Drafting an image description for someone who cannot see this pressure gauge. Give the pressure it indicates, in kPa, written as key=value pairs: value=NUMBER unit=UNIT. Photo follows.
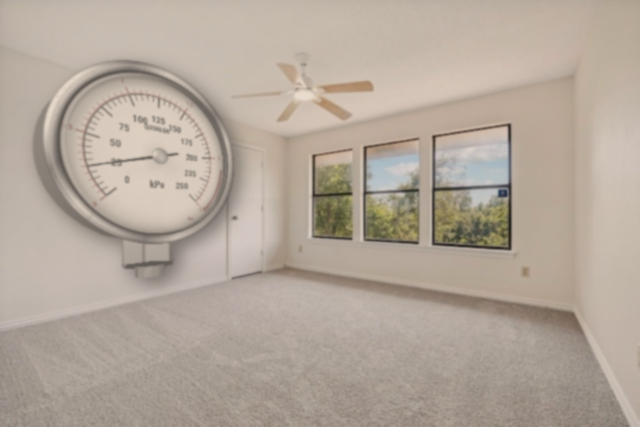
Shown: value=25 unit=kPa
